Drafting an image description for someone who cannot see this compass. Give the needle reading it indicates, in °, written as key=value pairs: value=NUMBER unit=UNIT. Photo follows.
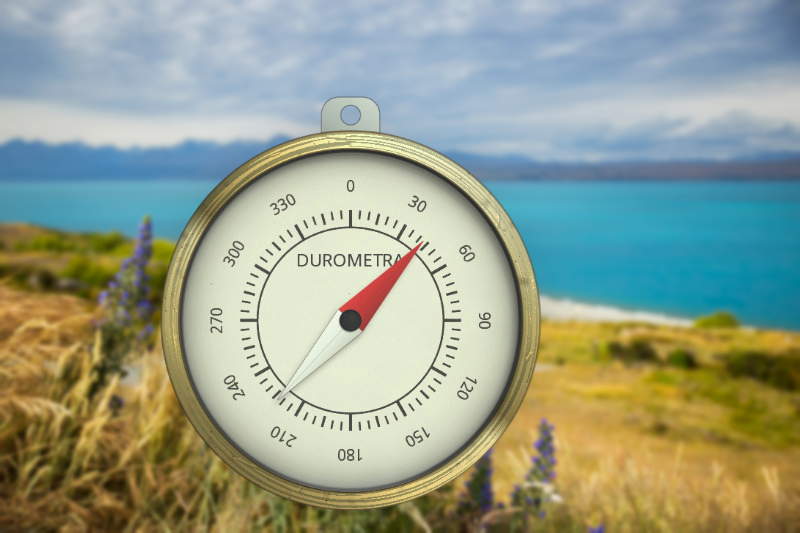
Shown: value=42.5 unit=°
